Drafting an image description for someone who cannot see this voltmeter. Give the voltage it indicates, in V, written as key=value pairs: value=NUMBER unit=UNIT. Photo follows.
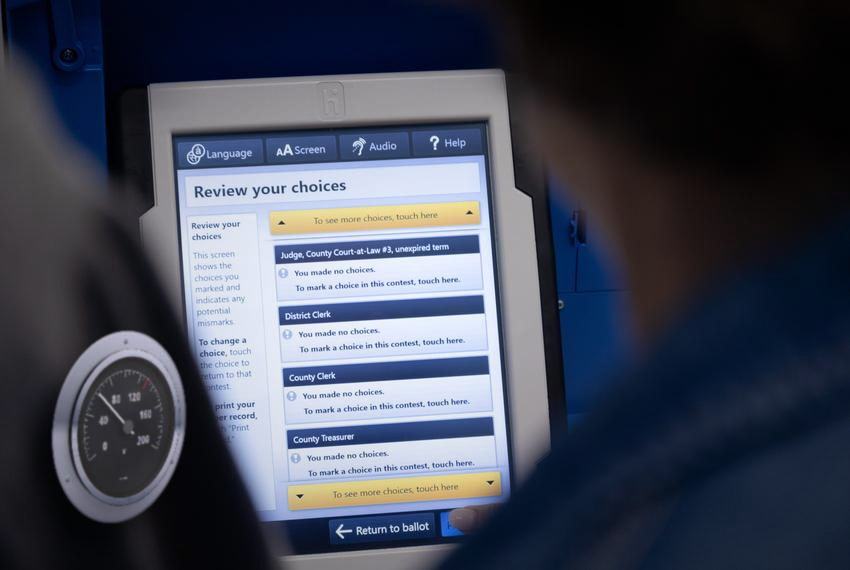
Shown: value=60 unit=V
